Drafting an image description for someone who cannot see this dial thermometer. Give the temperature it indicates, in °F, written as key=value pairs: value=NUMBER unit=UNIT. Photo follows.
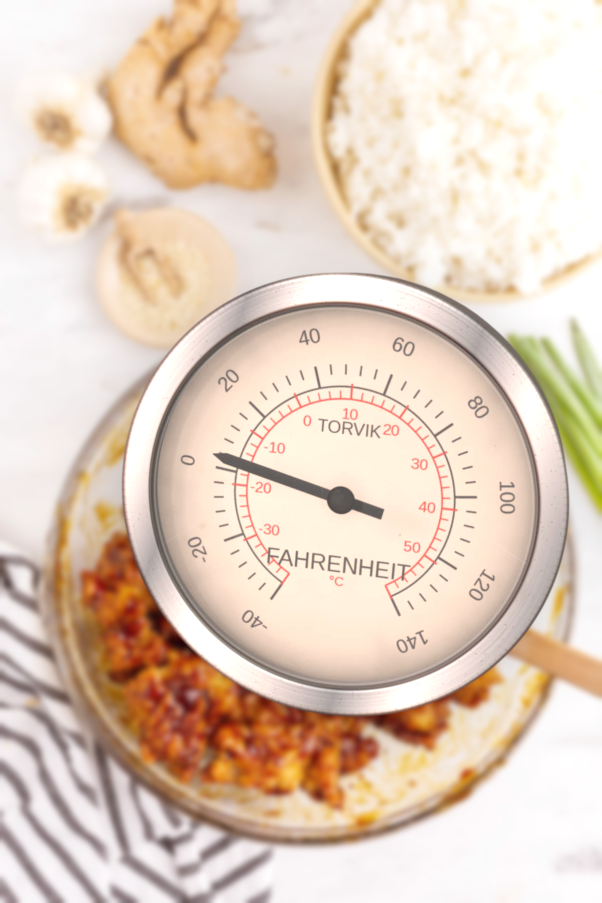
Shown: value=4 unit=°F
